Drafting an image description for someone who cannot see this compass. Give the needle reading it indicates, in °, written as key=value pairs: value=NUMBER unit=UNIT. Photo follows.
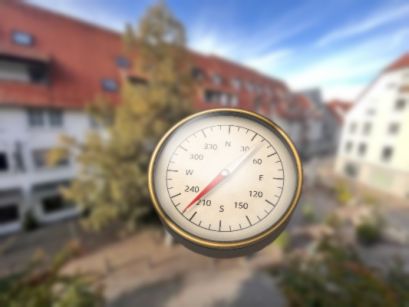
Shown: value=220 unit=°
